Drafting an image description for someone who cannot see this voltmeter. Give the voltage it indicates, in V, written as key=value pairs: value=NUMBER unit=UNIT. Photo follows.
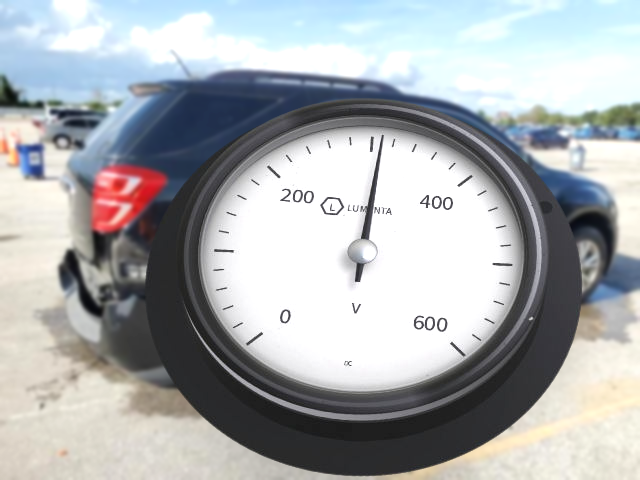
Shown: value=310 unit=V
